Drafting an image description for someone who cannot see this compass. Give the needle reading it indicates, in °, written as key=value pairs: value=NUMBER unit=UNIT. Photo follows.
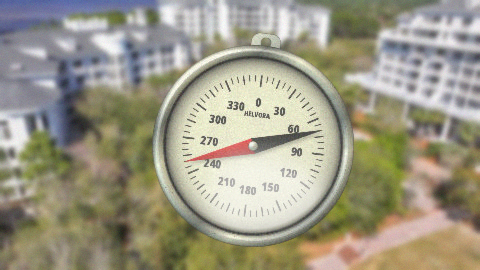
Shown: value=250 unit=°
